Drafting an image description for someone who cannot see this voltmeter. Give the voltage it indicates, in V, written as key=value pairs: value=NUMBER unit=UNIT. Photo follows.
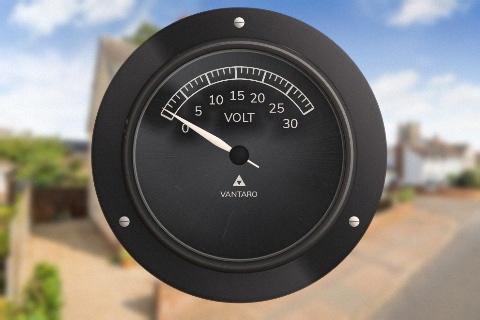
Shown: value=1 unit=V
